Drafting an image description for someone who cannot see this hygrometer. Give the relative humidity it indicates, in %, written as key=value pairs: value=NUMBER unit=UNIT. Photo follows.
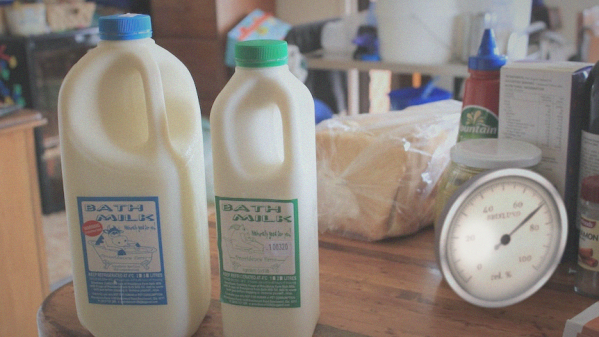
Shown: value=70 unit=%
